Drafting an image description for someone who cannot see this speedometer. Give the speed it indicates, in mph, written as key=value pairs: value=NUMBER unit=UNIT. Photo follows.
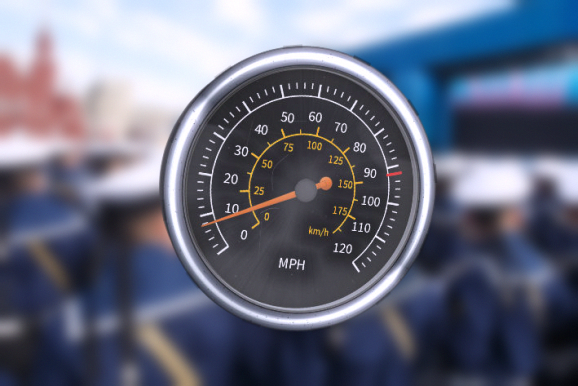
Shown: value=8 unit=mph
